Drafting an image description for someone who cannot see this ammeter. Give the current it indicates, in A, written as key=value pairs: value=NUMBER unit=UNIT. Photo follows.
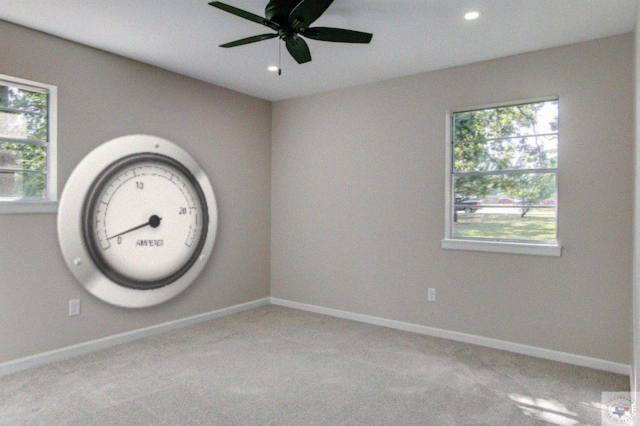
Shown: value=1 unit=A
